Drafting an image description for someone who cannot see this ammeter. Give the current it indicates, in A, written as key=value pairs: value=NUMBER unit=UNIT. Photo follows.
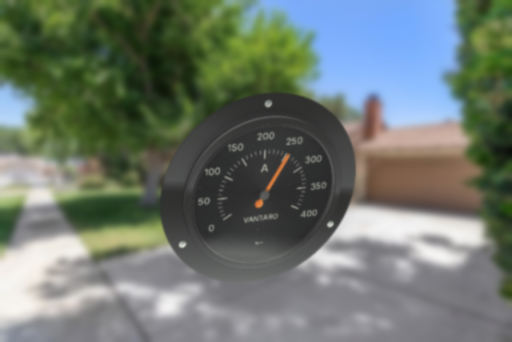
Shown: value=250 unit=A
